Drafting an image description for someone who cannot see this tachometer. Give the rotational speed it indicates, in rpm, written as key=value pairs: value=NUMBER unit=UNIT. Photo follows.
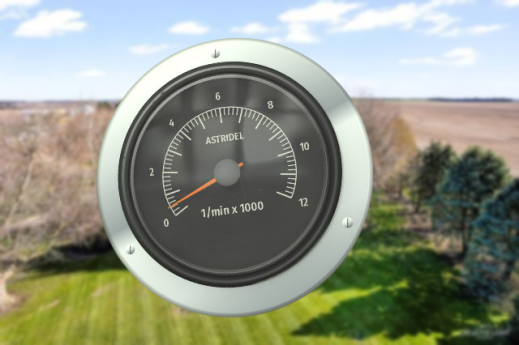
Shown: value=400 unit=rpm
